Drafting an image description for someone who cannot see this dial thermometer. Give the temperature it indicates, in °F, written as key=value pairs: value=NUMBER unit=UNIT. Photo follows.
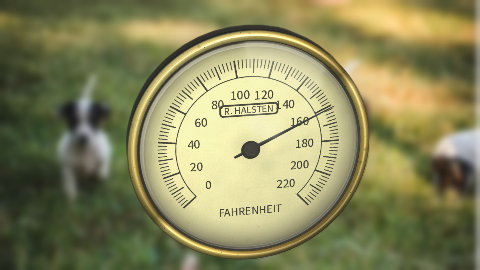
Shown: value=160 unit=°F
